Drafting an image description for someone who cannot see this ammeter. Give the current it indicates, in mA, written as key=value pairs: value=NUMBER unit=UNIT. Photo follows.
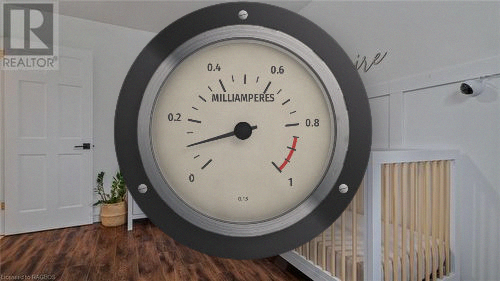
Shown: value=0.1 unit=mA
